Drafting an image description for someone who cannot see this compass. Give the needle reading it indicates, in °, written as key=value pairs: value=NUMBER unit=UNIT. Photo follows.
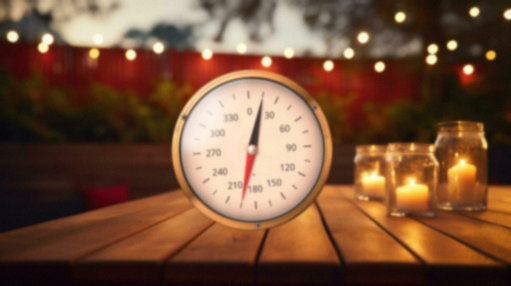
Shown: value=195 unit=°
